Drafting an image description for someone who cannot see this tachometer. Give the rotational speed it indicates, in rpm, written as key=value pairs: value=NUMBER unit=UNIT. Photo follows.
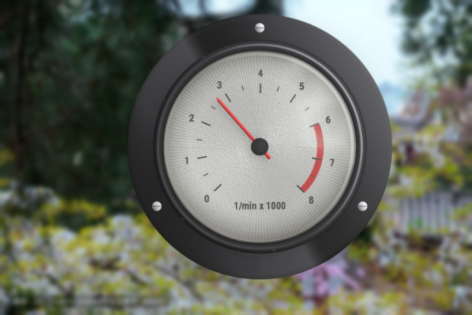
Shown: value=2750 unit=rpm
